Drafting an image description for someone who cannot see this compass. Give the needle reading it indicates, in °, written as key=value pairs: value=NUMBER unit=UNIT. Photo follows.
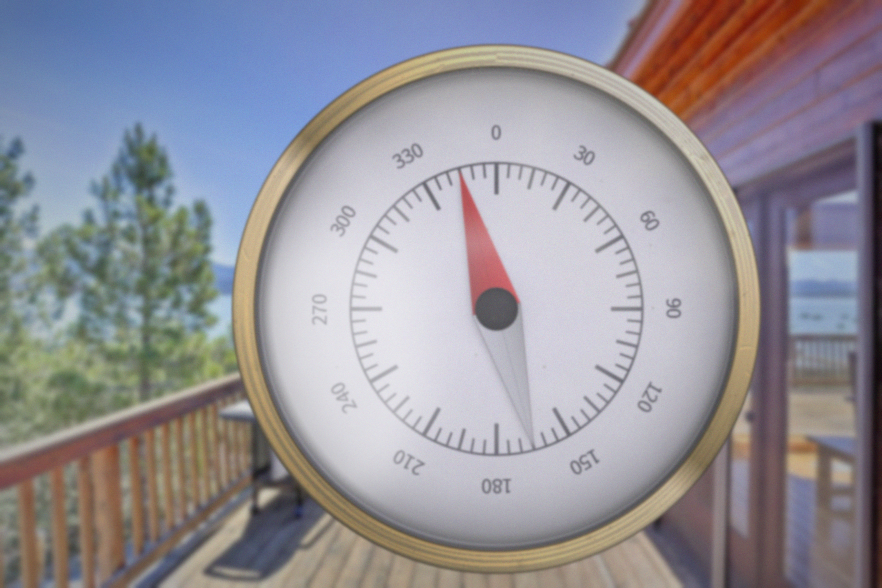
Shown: value=345 unit=°
